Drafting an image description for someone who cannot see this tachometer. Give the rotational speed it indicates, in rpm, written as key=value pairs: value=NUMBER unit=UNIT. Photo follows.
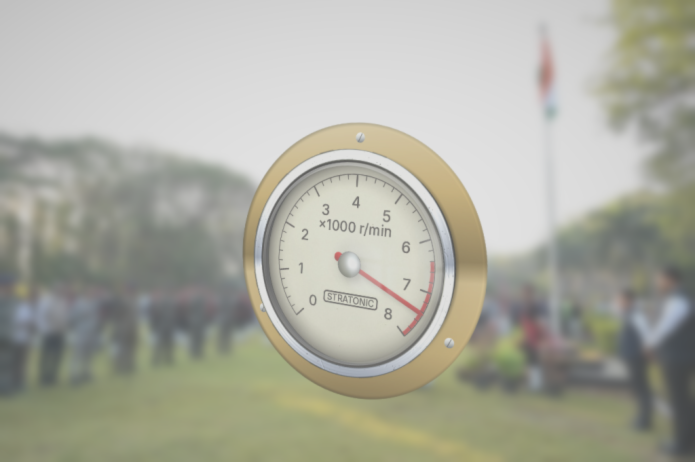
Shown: value=7400 unit=rpm
